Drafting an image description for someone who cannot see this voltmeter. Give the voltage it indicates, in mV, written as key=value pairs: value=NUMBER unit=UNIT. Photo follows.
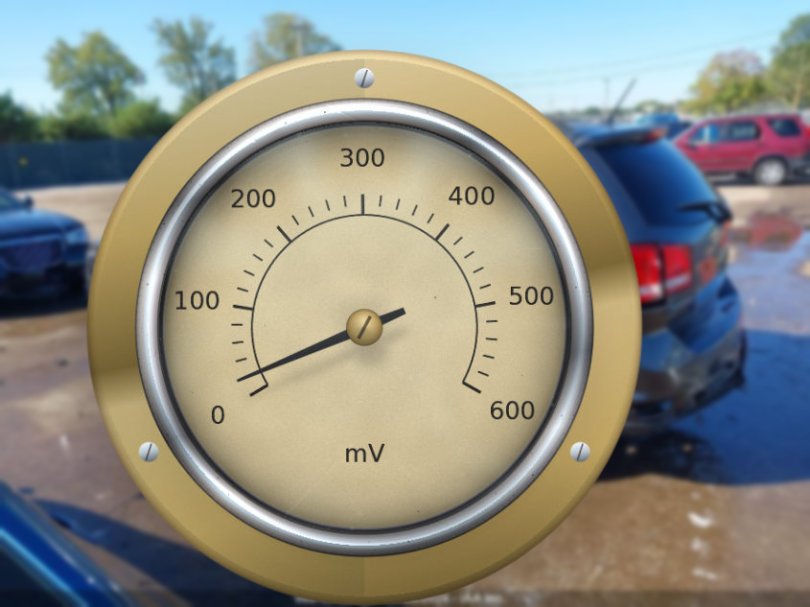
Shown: value=20 unit=mV
